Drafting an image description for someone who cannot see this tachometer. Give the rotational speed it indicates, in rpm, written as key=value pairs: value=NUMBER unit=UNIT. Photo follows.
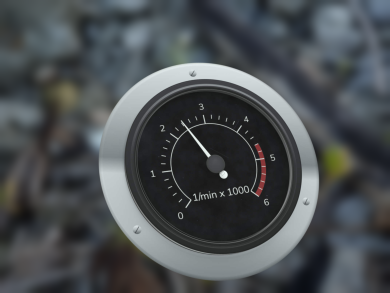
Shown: value=2400 unit=rpm
